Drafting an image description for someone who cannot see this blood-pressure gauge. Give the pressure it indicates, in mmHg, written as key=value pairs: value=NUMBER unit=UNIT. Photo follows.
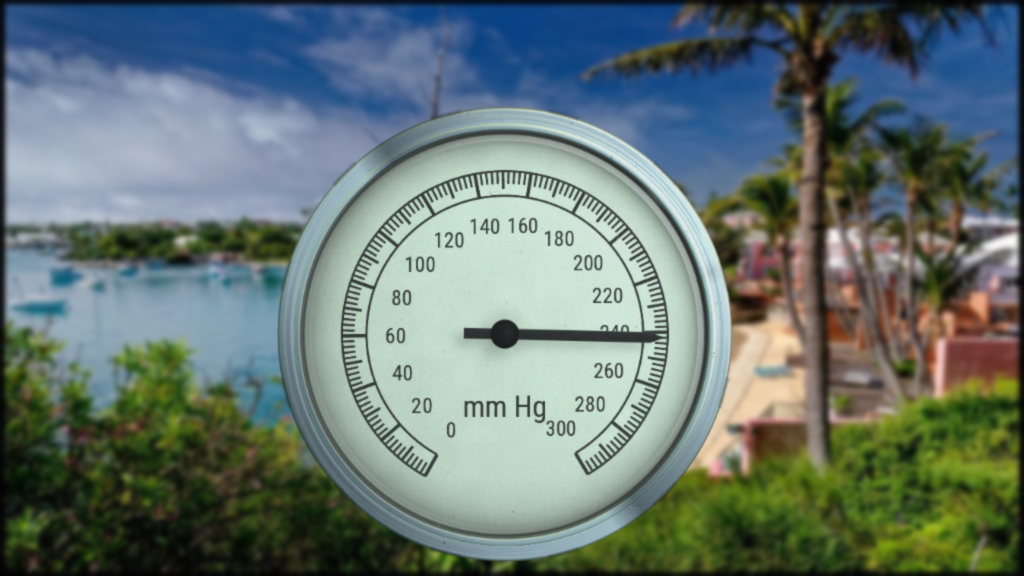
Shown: value=242 unit=mmHg
